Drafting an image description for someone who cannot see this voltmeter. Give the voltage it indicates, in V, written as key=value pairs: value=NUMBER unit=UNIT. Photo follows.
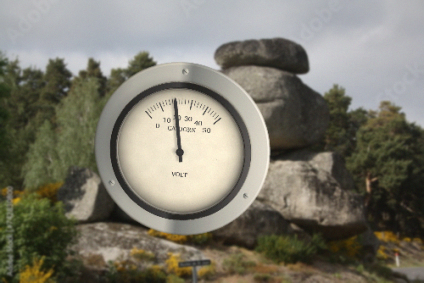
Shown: value=20 unit=V
